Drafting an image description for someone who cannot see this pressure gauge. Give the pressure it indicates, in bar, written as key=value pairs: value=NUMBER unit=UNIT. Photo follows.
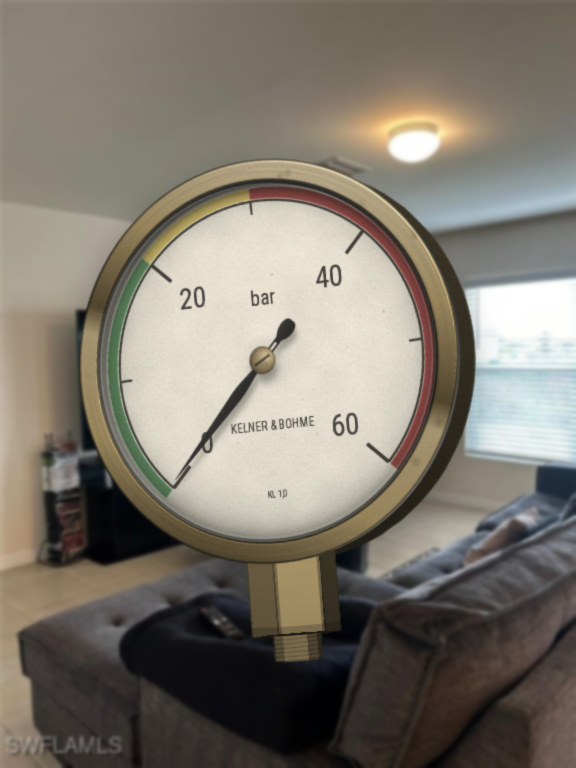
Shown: value=0 unit=bar
